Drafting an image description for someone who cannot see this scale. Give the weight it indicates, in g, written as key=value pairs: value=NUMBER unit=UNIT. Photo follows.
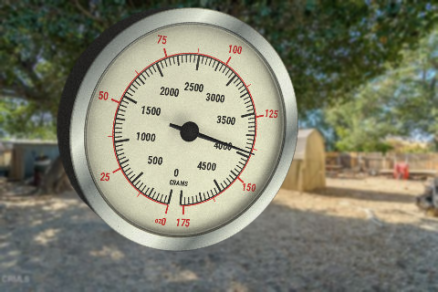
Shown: value=3950 unit=g
